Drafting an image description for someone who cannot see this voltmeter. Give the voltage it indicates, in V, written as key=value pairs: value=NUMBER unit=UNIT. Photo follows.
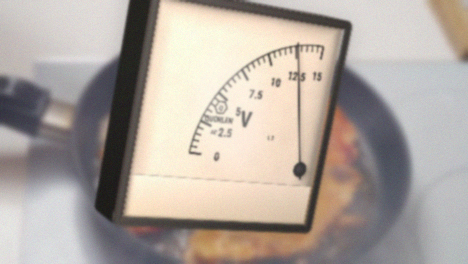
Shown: value=12.5 unit=V
